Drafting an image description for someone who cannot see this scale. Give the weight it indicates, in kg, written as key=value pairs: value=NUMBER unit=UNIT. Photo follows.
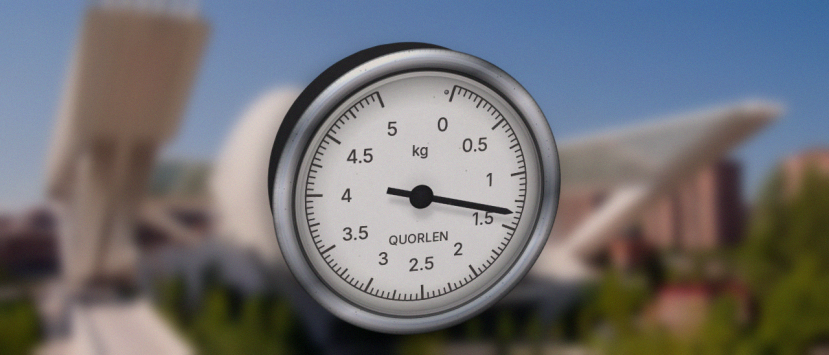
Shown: value=1.35 unit=kg
